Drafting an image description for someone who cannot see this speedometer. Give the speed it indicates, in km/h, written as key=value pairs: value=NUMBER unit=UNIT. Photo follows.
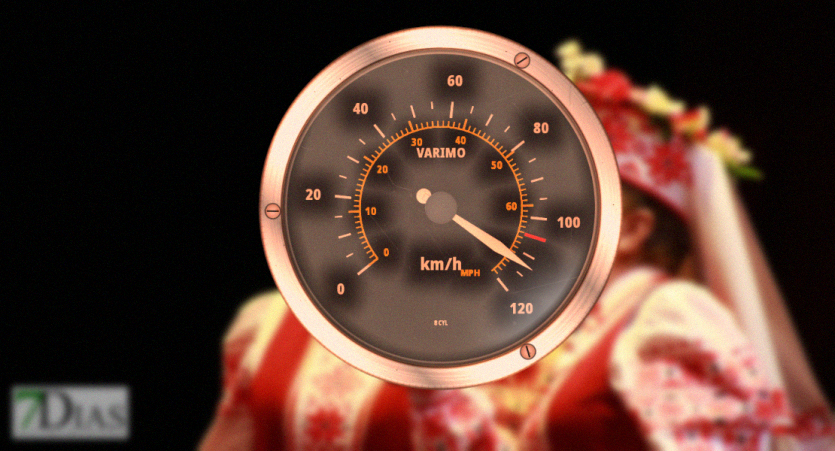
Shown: value=112.5 unit=km/h
